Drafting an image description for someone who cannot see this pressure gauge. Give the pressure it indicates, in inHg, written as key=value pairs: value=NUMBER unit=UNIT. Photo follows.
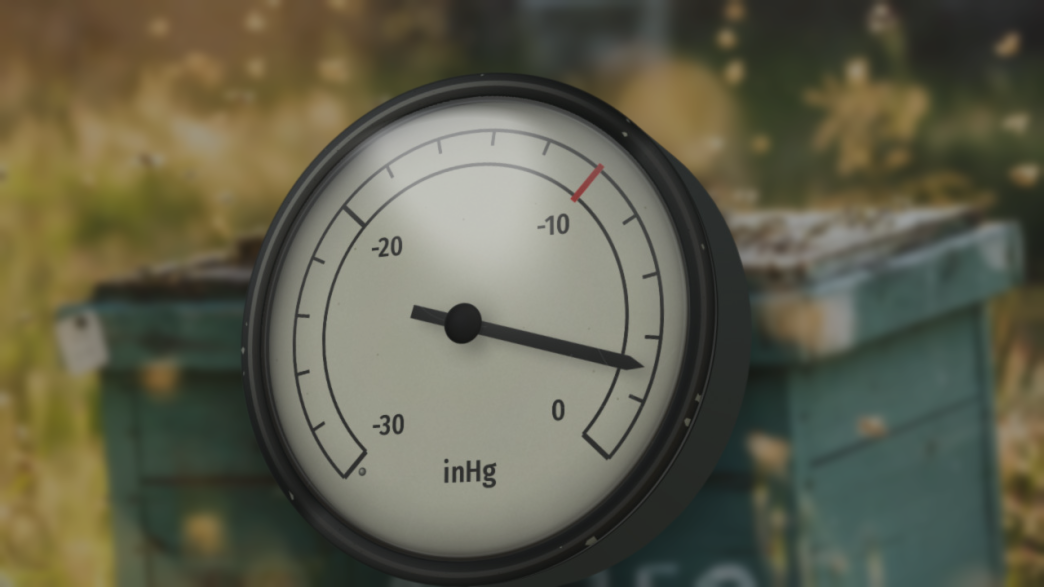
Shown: value=-3 unit=inHg
